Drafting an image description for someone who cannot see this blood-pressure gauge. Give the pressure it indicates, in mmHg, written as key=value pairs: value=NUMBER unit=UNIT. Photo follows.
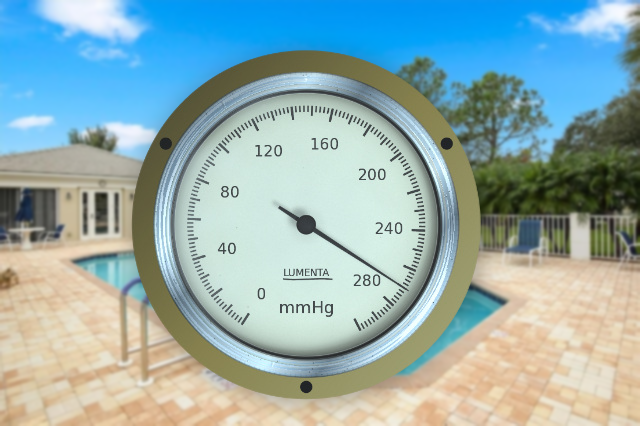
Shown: value=270 unit=mmHg
